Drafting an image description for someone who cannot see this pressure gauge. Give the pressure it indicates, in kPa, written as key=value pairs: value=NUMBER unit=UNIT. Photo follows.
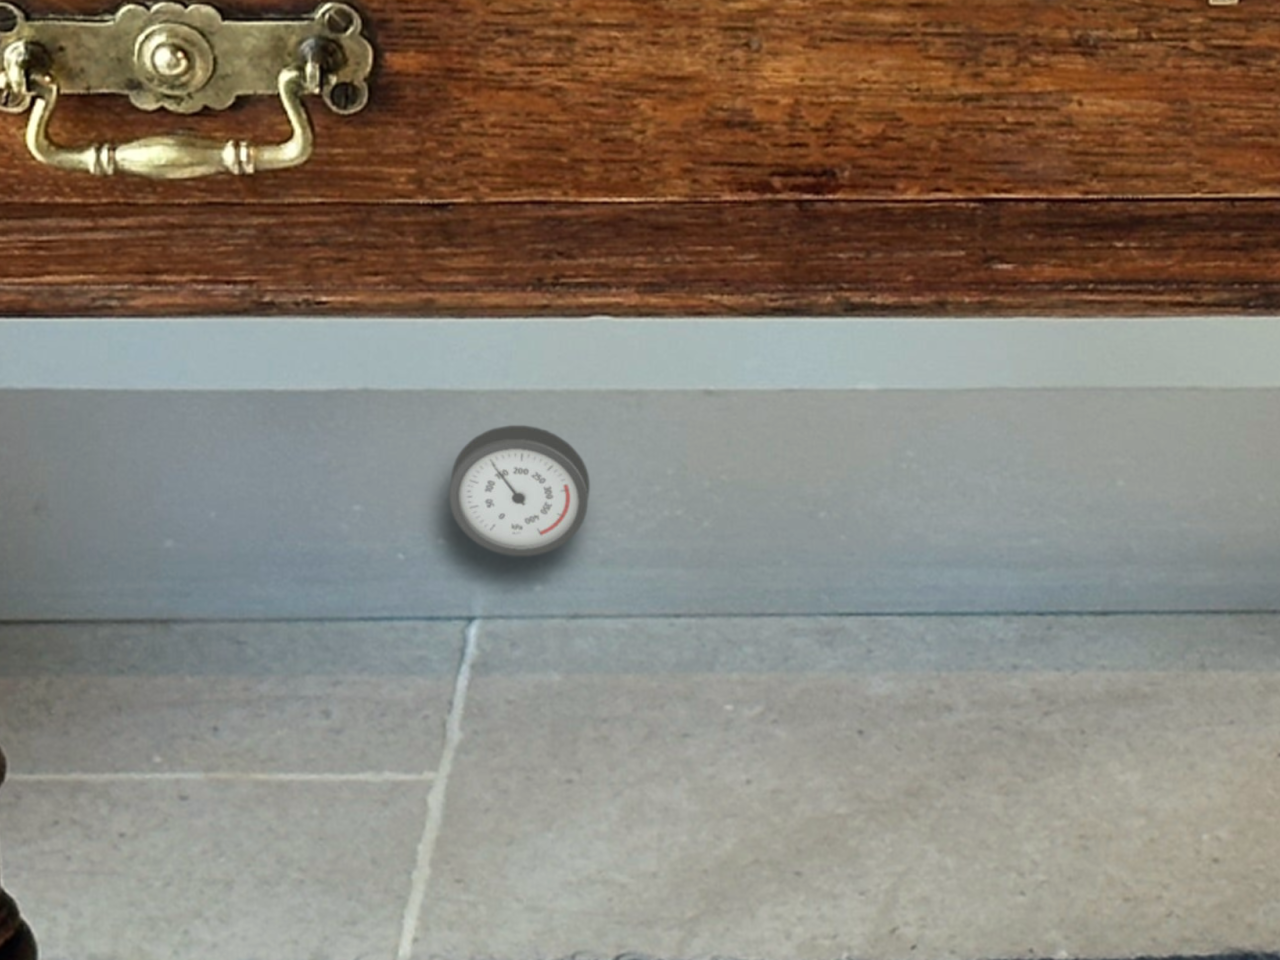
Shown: value=150 unit=kPa
